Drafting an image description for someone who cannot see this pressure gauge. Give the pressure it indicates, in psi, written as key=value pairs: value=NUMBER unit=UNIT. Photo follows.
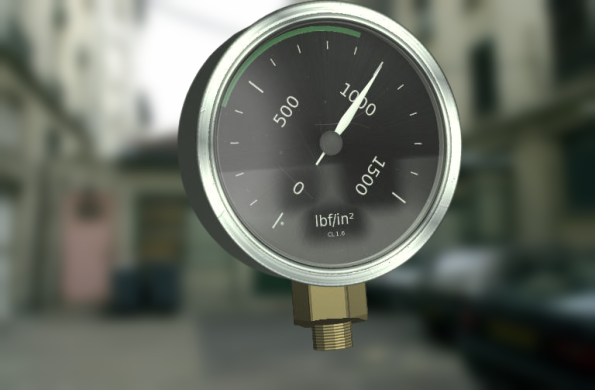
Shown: value=1000 unit=psi
